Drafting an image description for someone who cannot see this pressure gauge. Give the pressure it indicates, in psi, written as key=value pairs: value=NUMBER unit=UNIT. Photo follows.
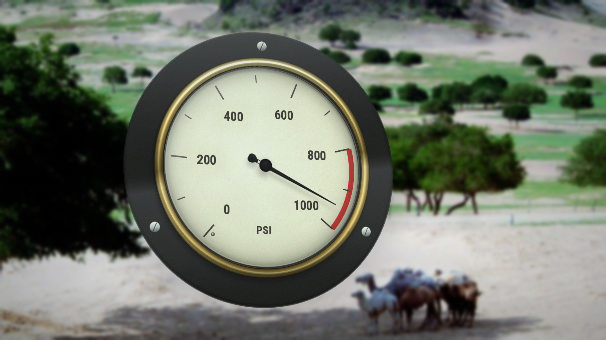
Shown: value=950 unit=psi
